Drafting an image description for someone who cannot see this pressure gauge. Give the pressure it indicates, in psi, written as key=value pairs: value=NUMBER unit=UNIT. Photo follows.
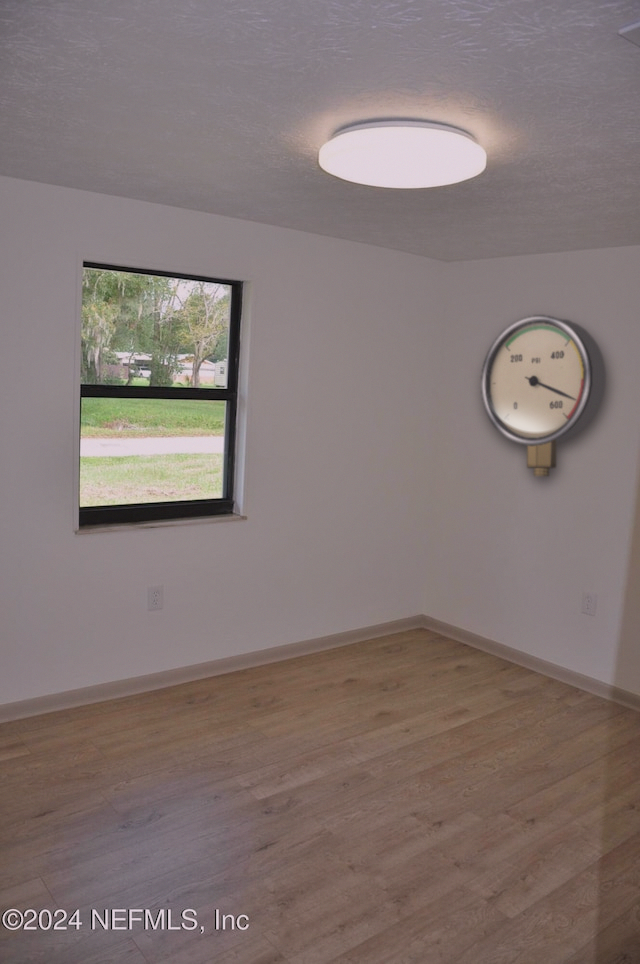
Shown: value=550 unit=psi
